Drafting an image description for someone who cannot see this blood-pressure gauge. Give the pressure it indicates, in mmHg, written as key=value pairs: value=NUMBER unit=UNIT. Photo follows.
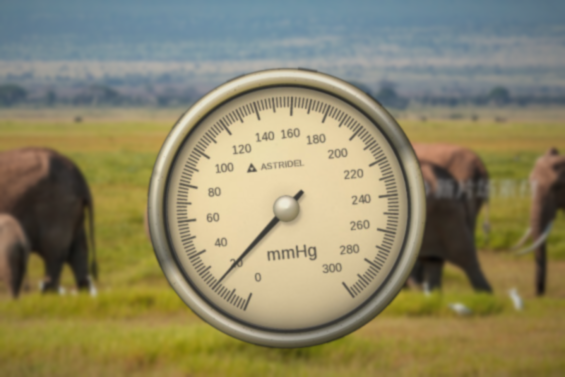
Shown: value=20 unit=mmHg
